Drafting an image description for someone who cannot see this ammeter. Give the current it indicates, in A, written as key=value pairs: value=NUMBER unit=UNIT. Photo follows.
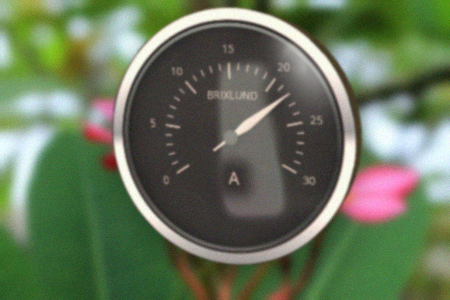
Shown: value=22 unit=A
